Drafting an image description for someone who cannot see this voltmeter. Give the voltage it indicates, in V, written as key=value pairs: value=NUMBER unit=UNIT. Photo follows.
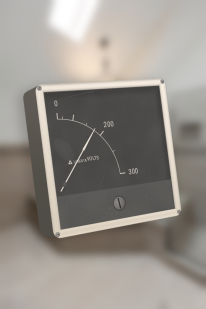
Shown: value=175 unit=V
